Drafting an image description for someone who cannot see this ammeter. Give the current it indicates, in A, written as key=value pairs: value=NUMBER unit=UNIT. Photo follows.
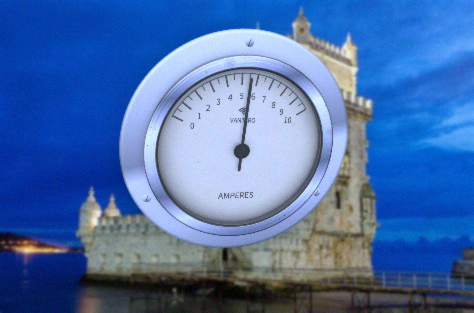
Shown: value=5.5 unit=A
